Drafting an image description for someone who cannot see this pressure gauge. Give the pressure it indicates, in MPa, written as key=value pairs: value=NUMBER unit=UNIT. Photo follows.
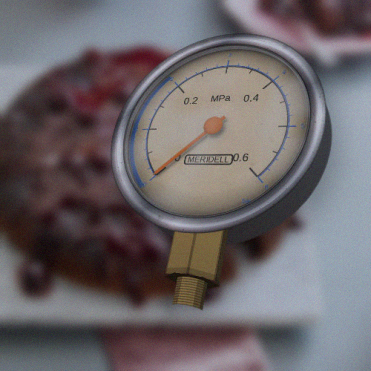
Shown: value=0 unit=MPa
